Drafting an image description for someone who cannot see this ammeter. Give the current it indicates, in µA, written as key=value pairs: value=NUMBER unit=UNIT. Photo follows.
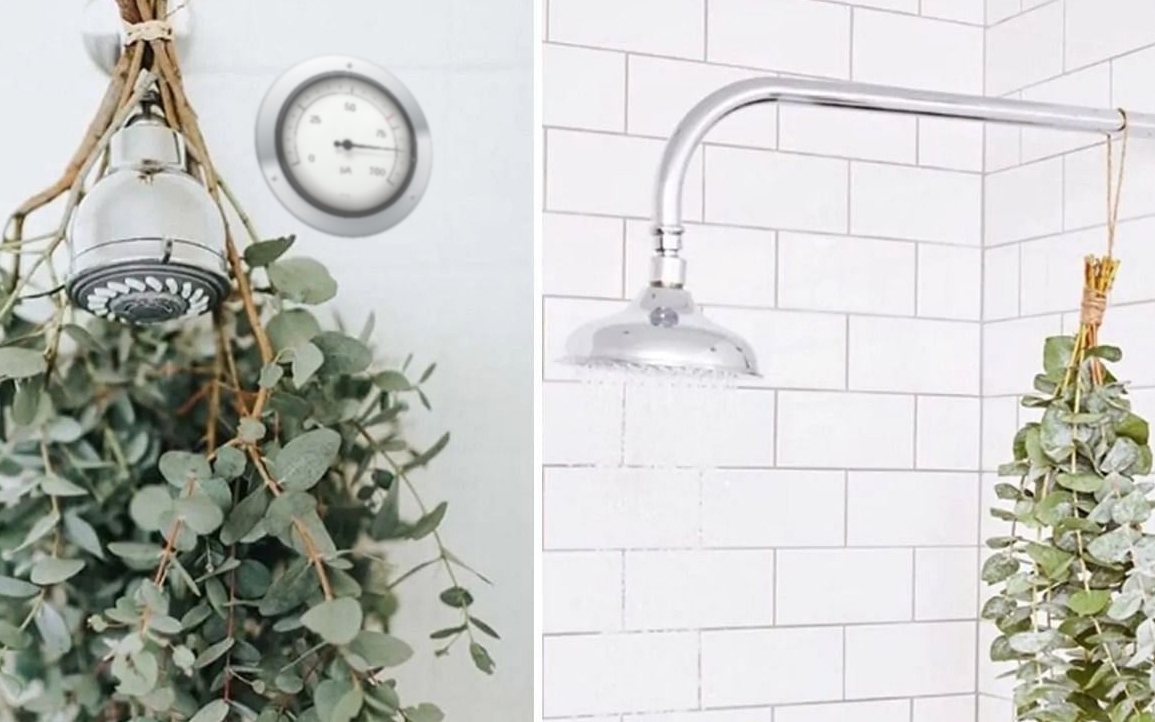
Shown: value=85 unit=µA
